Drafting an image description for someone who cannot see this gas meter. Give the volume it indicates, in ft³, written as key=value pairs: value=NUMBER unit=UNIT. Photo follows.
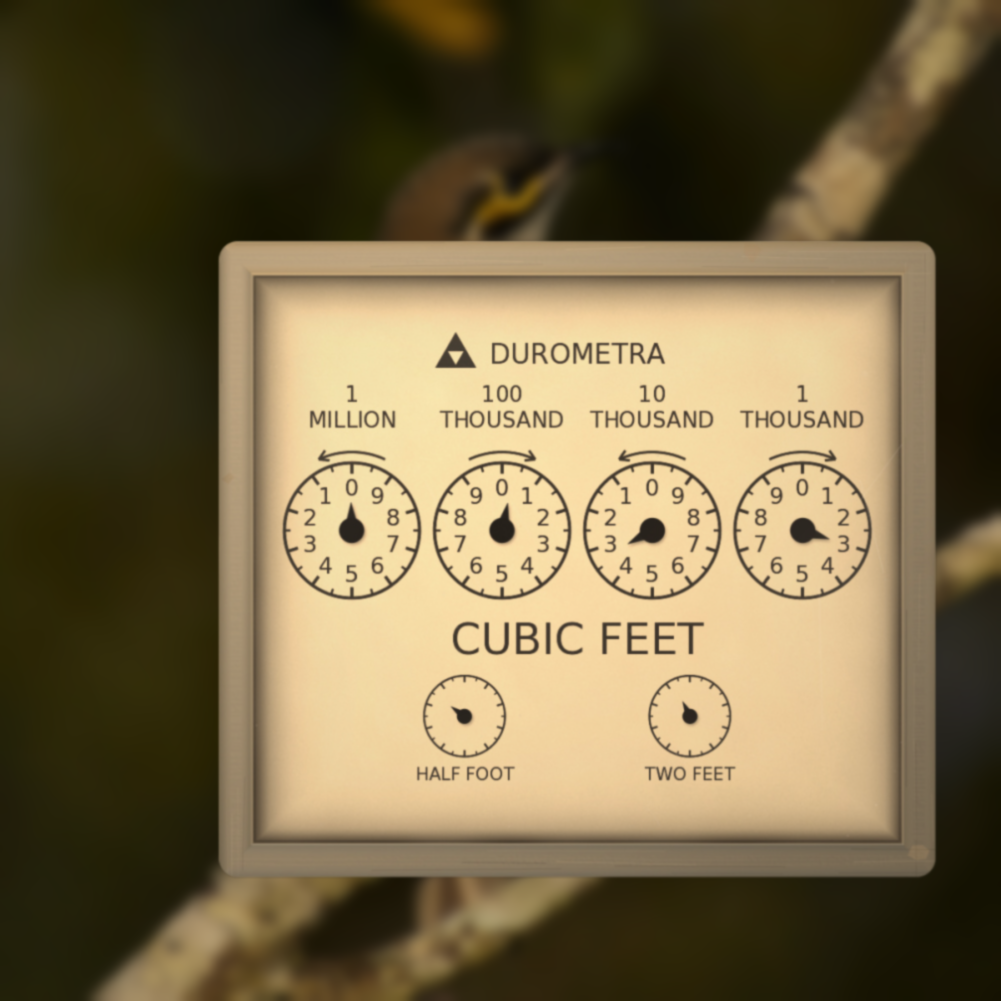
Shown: value=3300 unit=ft³
